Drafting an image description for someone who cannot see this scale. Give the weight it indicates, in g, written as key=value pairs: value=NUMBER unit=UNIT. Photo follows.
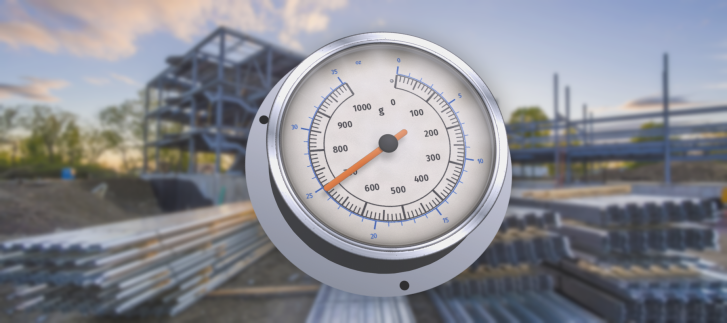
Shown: value=700 unit=g
